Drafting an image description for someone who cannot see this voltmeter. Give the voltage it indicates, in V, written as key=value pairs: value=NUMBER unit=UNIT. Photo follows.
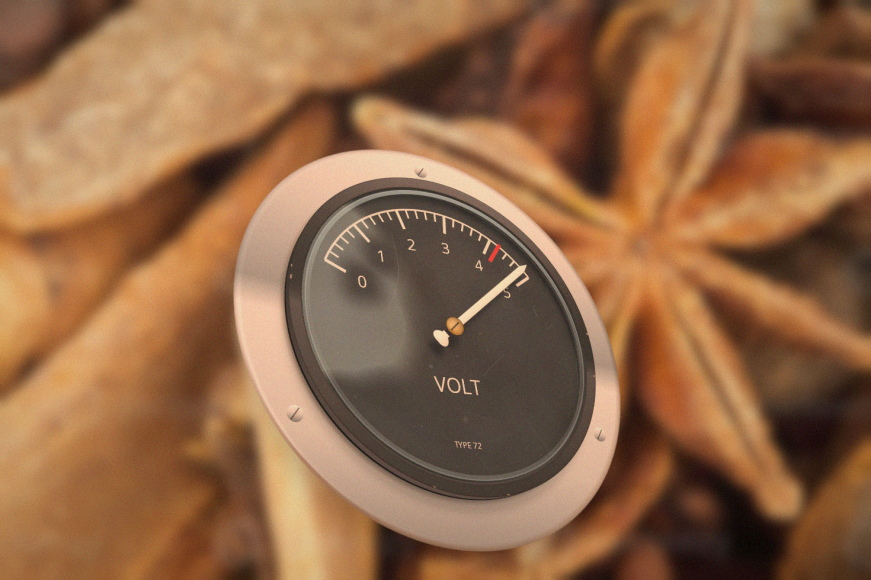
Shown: value=4.8 unit=V
